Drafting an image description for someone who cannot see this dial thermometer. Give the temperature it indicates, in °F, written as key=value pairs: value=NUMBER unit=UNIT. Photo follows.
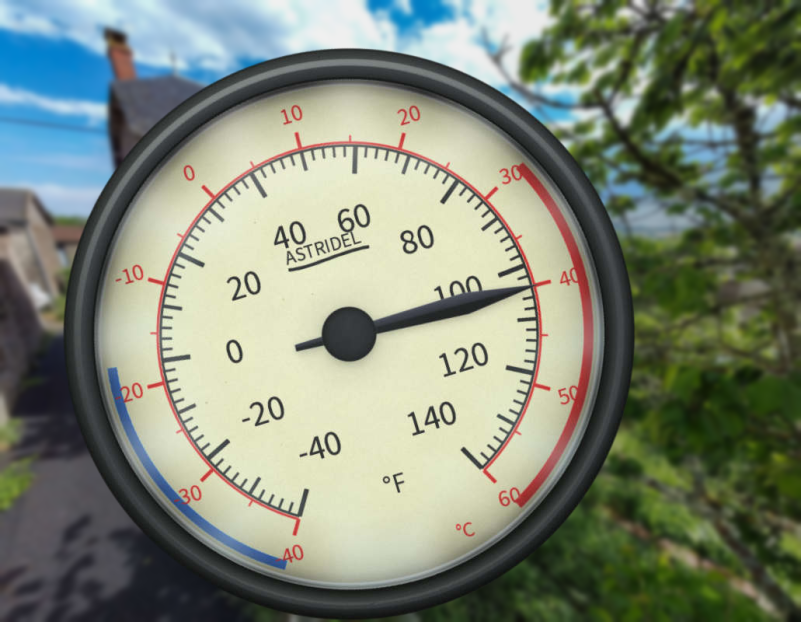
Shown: value=104 unit=°F
